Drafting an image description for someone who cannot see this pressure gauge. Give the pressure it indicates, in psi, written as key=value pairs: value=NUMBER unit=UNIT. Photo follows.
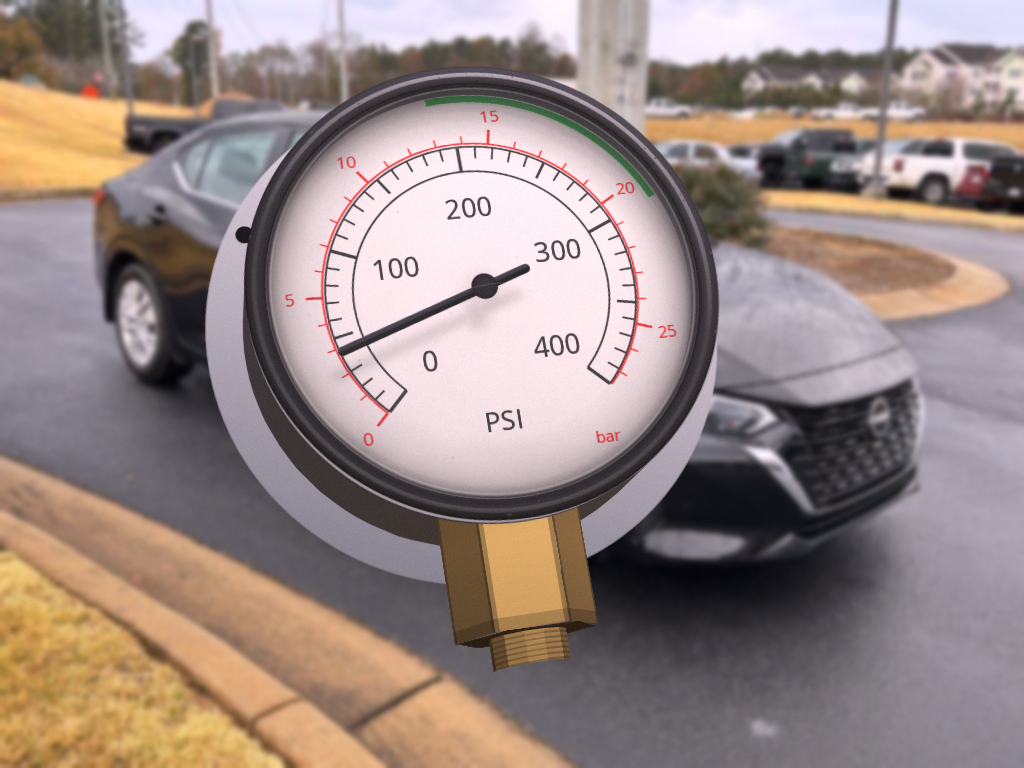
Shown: value=40 unit=psi
